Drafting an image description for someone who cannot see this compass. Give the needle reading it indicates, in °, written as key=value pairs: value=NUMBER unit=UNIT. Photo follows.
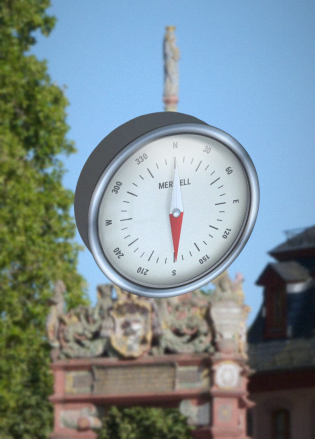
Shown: value=180 unit=°
